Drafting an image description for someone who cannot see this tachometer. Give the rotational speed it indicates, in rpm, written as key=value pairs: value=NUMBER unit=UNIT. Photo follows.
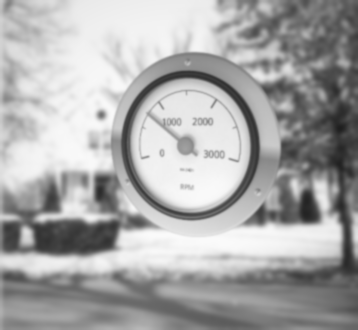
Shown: value=750 unit=rpm
